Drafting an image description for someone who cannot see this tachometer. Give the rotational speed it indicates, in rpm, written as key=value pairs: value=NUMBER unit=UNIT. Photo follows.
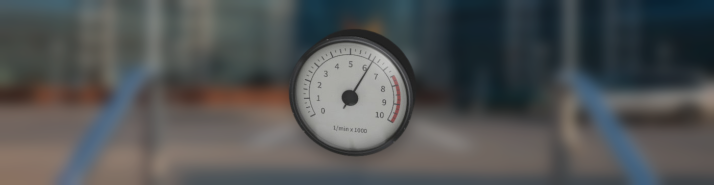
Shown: value=6250 unit=rpm
